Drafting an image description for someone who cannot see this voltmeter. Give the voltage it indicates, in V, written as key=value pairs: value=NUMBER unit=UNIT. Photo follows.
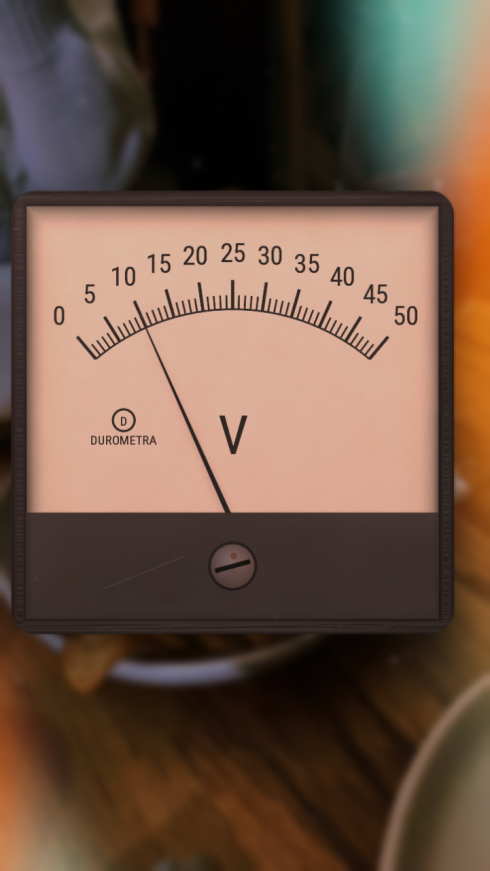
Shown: value=10 unit=V
